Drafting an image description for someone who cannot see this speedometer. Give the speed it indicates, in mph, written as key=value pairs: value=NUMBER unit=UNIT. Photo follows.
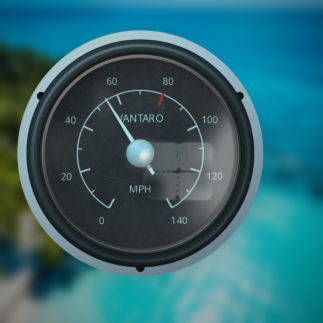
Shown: value=55 unit=mph
